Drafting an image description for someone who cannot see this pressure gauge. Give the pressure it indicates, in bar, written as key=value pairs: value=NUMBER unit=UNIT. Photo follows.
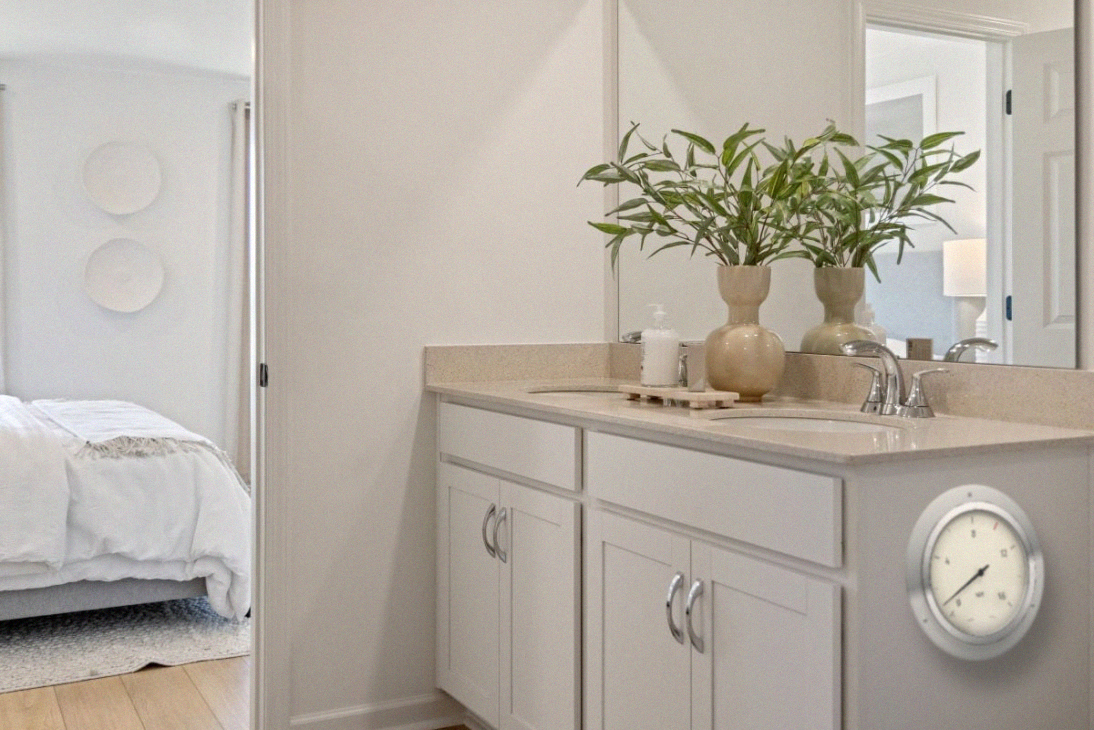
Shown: value=1 unit=bar
